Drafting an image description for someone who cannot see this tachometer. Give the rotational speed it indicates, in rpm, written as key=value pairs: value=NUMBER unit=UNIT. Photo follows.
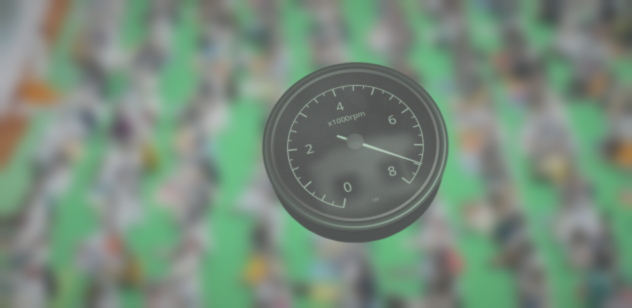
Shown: value=7500 unit=rpm
